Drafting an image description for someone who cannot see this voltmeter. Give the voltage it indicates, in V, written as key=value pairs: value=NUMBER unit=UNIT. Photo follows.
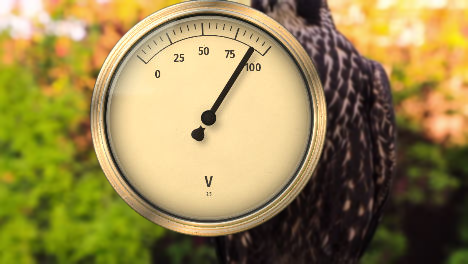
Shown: value=90 unit=V
